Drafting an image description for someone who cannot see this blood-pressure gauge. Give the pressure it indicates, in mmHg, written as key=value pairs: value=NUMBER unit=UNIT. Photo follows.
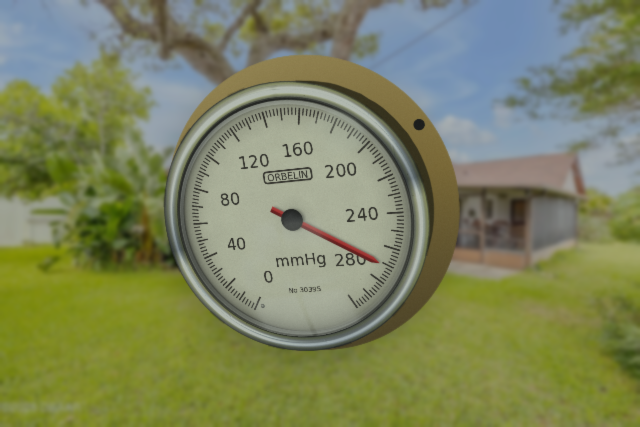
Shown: value=270 unit=mmHg
